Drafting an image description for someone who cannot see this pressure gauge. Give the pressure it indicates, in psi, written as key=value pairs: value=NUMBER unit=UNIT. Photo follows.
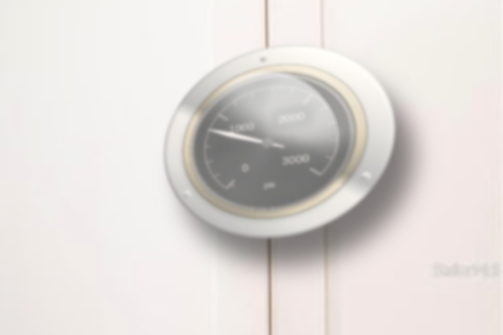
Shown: value=800 unit=psi
